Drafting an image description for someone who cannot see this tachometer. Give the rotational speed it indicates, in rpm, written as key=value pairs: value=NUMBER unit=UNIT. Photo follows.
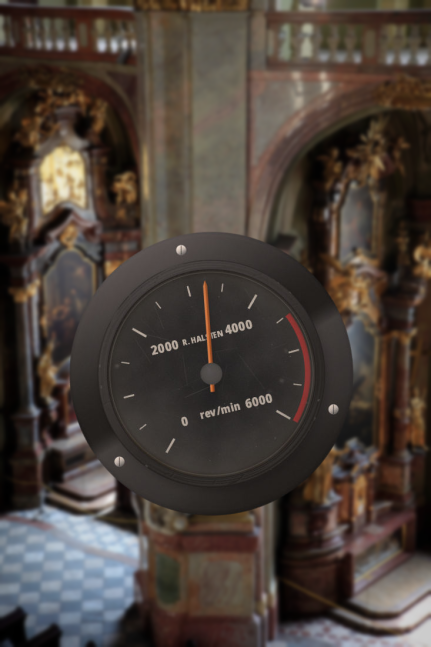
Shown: value=3250 unit=rpm
